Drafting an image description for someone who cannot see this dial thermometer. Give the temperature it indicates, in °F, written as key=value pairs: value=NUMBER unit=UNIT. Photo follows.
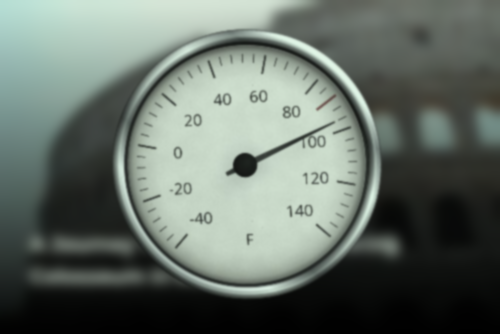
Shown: value=96 unit=°F
